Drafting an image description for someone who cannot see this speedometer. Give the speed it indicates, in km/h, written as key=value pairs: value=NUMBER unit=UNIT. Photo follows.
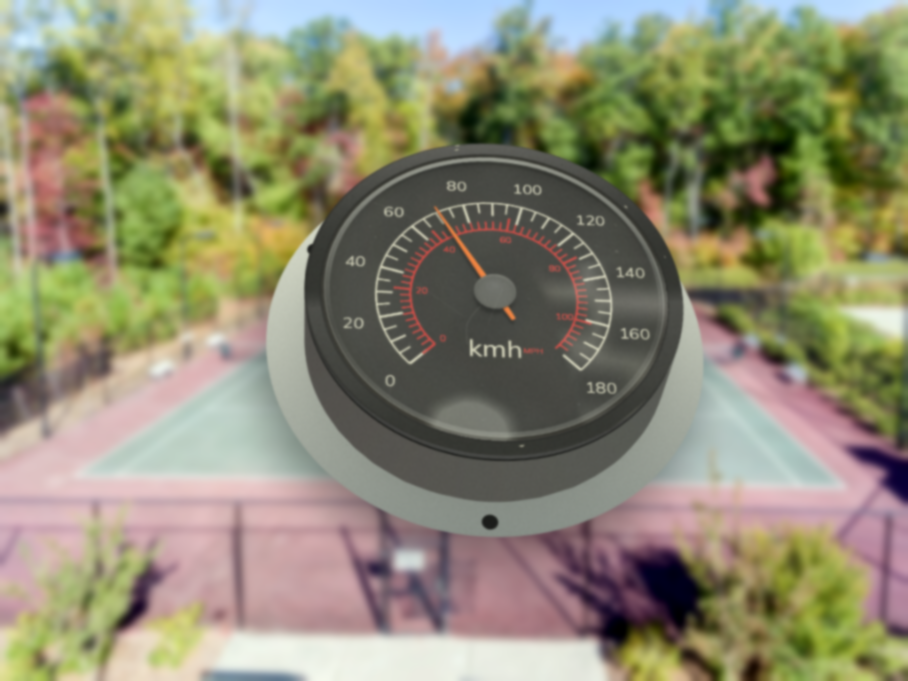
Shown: value=70 unit=km/h
